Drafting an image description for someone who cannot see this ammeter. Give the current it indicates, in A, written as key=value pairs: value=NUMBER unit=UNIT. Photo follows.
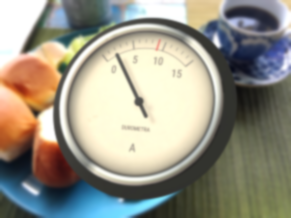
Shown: value=2 unit=A
